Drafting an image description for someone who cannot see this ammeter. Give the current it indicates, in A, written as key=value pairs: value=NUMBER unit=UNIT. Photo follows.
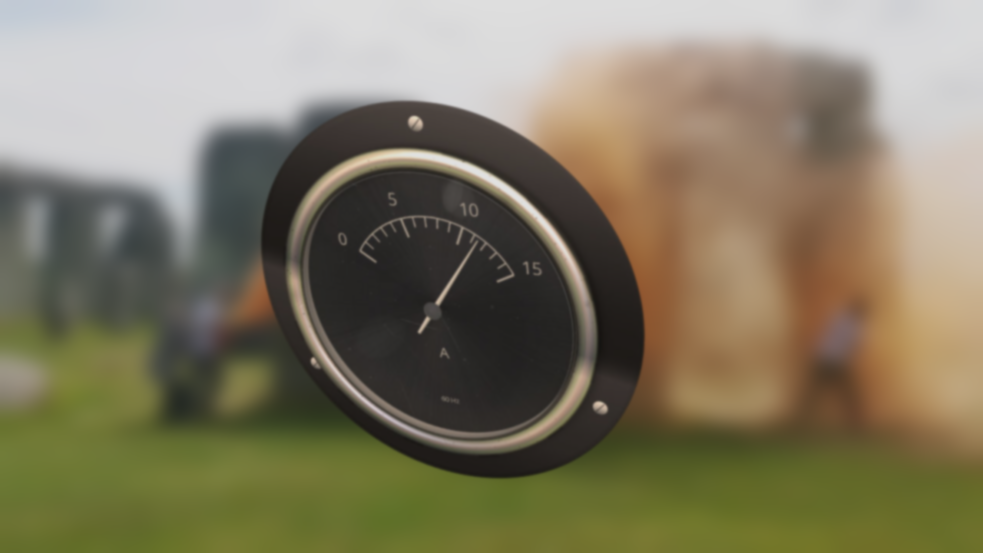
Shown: value=11.5 unit=A
